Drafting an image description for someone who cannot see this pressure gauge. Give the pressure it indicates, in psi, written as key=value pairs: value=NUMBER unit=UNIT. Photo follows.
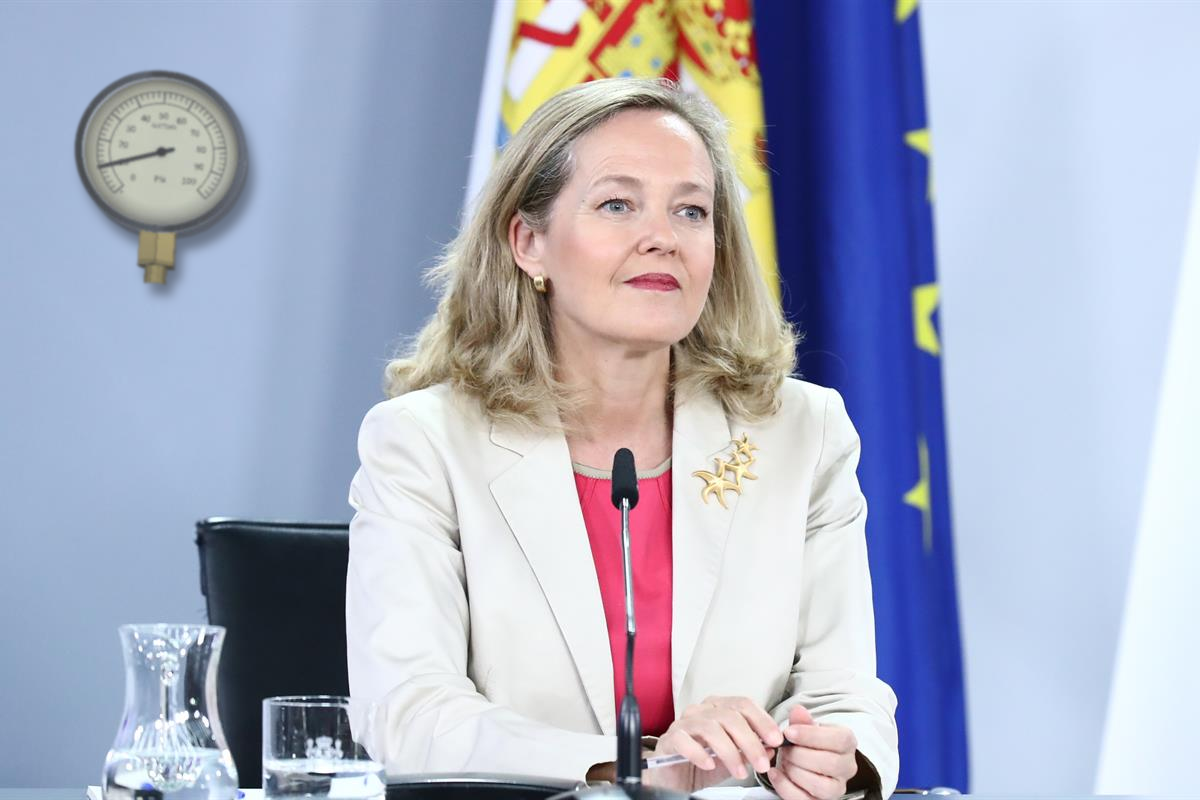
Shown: value=10 unit=psi
